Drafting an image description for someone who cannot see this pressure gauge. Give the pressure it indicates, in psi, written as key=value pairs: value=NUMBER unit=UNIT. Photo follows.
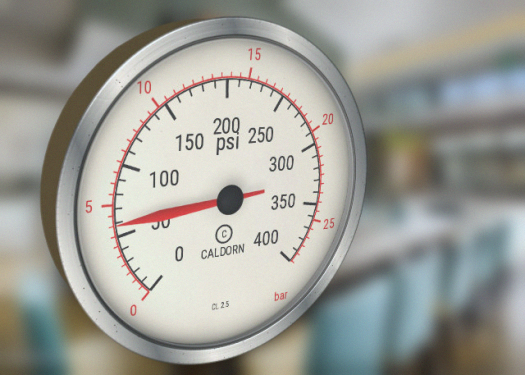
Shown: value=60 unit=psi
